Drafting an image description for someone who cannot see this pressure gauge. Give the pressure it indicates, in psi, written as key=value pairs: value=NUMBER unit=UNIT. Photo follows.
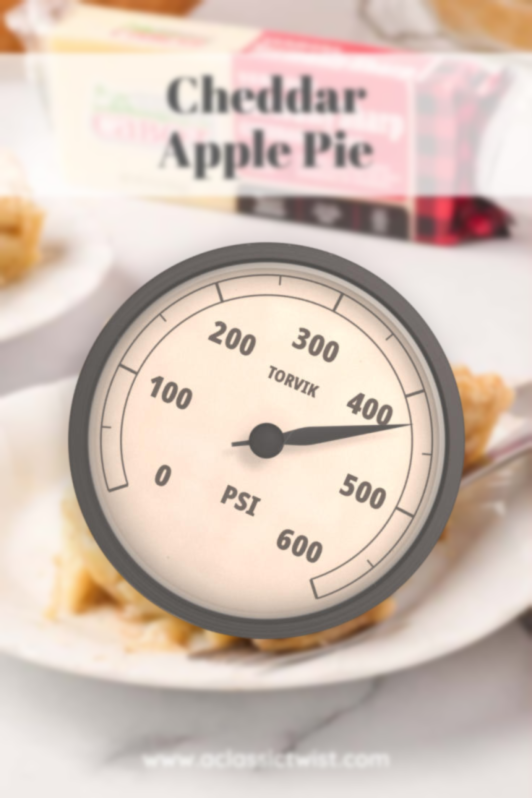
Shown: value=425 unit=psi
